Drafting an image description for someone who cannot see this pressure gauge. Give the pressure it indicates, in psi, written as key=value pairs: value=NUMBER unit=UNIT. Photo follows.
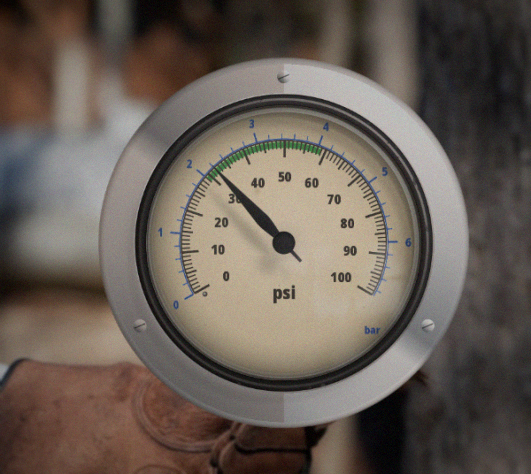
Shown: value=32 unit=psi
